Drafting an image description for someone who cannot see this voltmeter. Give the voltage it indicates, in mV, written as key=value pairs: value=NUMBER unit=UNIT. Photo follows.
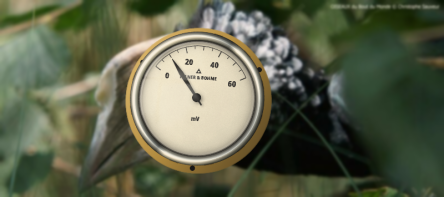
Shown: value=10 unit=mV
